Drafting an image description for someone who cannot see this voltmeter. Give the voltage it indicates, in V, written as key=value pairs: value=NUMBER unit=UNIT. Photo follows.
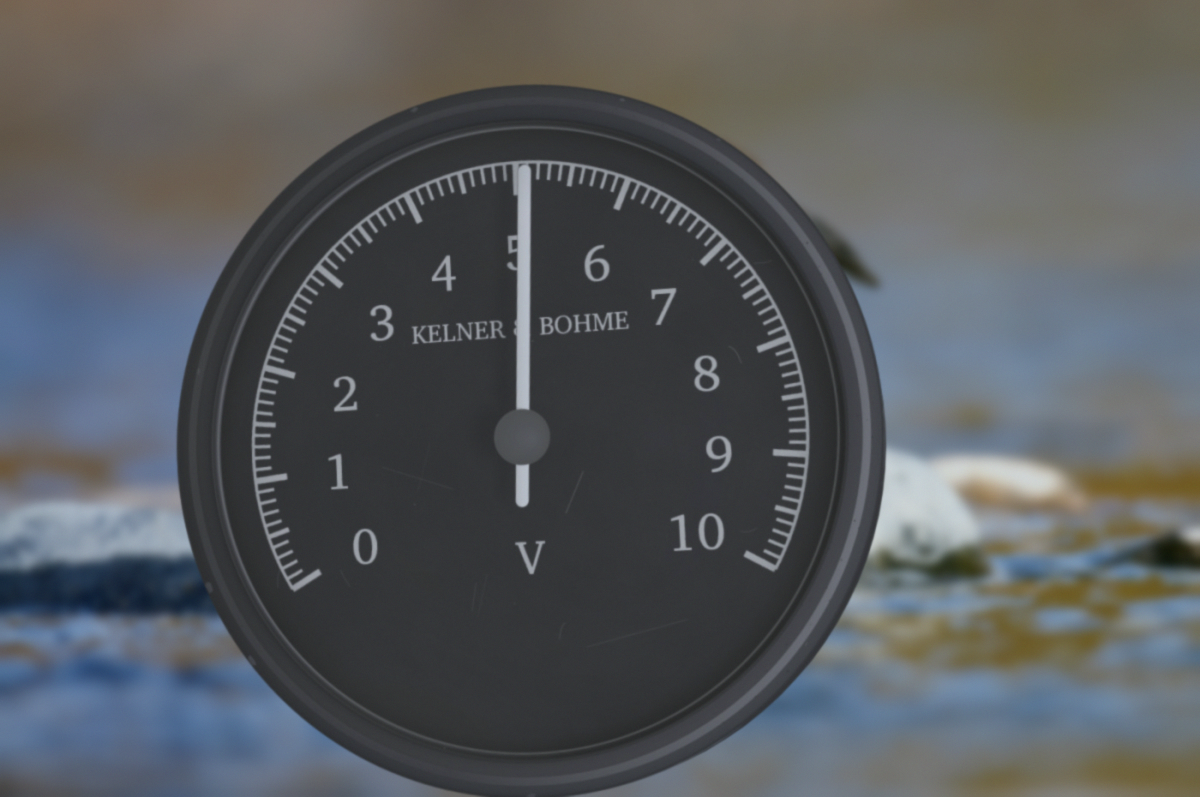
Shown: value=5.1 unit=V
